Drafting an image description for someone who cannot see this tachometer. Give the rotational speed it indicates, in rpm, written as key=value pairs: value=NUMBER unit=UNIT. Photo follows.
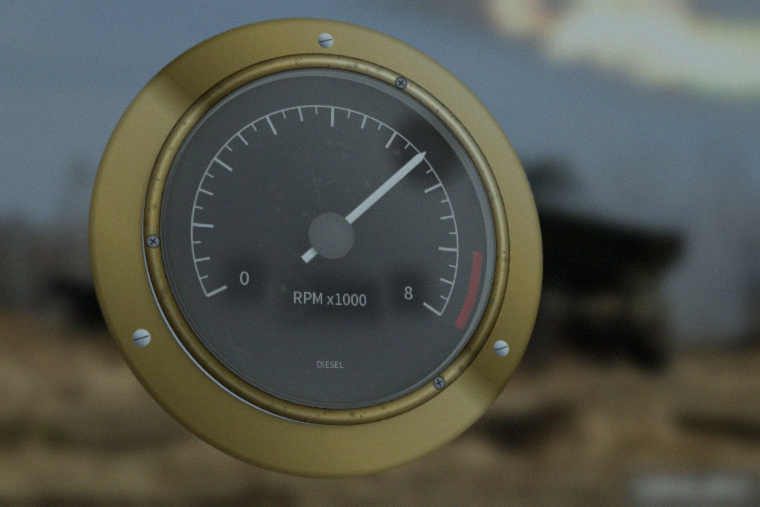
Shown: value=5500 unit=rpm
